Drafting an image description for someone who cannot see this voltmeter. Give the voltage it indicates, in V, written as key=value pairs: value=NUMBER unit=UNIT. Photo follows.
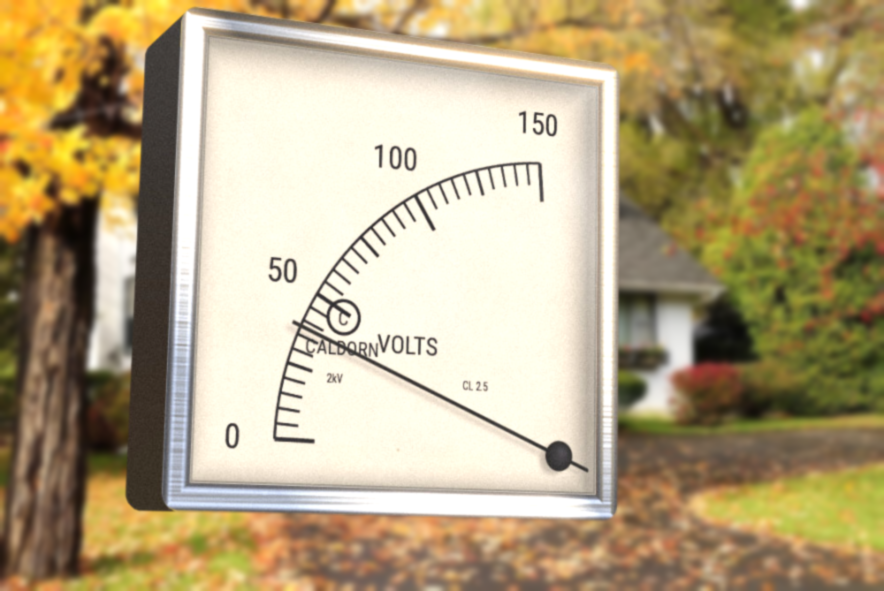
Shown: value=37.5 unit=V
